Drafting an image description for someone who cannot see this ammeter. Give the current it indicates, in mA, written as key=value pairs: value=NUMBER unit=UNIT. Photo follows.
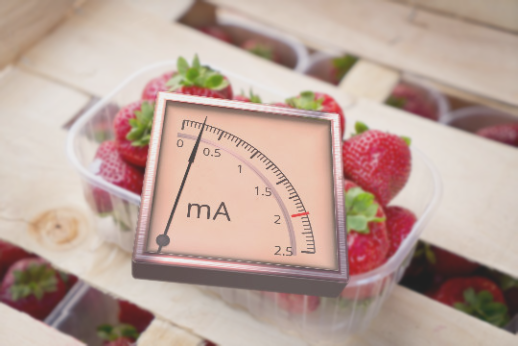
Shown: value=0.25 unit=mA
